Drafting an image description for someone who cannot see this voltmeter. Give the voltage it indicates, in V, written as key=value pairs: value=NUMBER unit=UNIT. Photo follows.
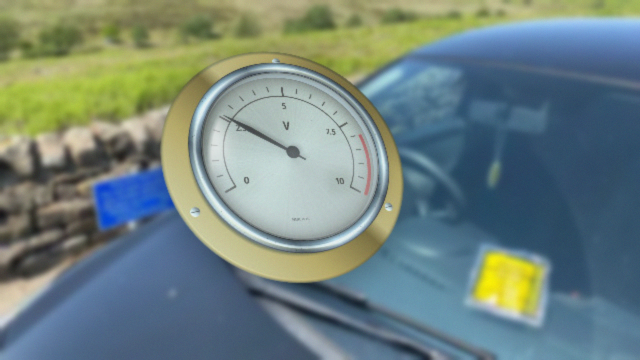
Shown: value=2.5 unit=V
